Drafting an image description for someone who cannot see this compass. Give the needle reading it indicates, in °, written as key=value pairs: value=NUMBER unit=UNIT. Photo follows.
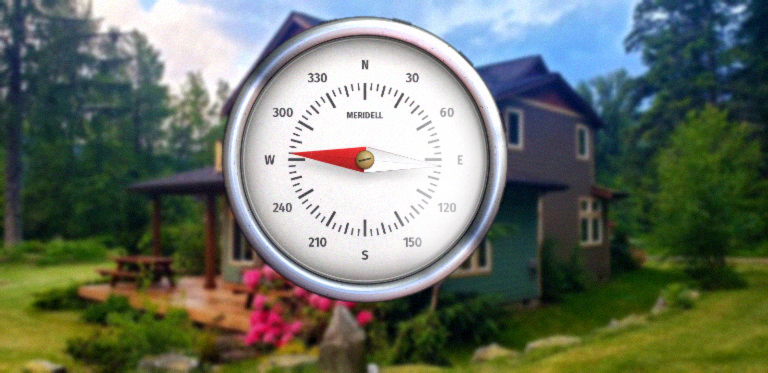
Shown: value=275 unit=°
